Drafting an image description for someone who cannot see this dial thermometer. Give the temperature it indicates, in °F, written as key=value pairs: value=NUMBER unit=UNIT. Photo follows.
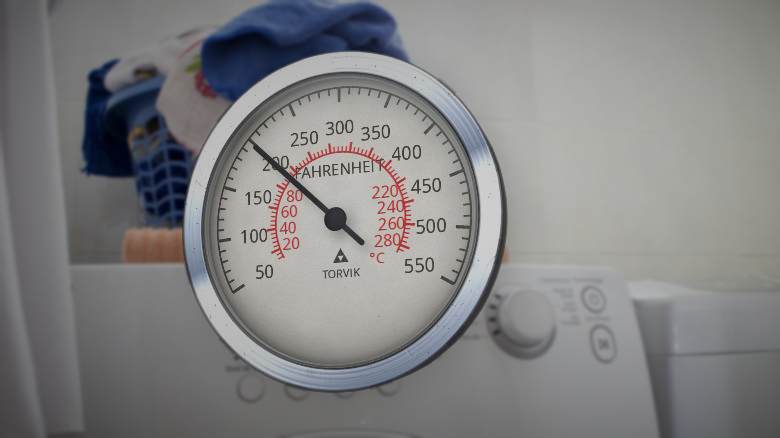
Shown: value=200 unit=°F
